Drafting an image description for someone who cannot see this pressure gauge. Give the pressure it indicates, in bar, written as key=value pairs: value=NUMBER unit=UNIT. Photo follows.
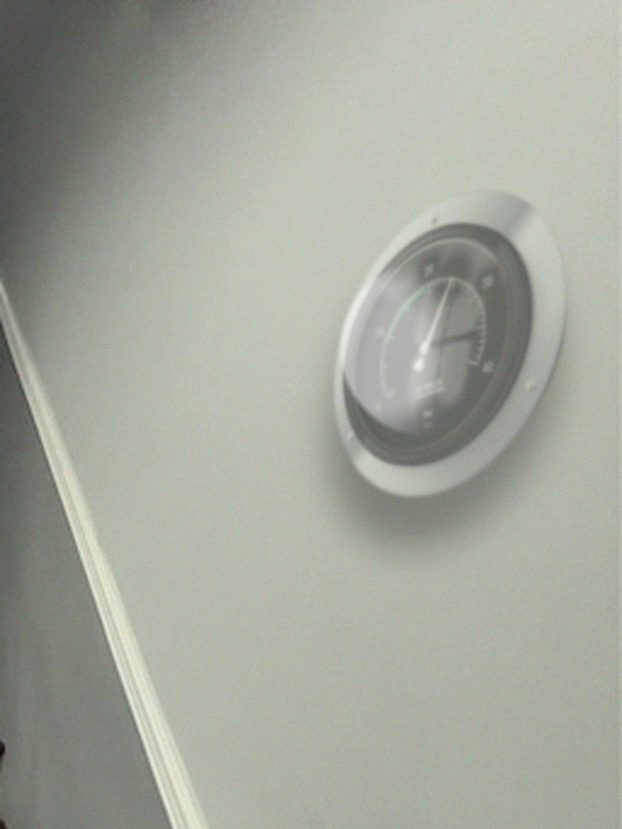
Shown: value=25 unit=bar
